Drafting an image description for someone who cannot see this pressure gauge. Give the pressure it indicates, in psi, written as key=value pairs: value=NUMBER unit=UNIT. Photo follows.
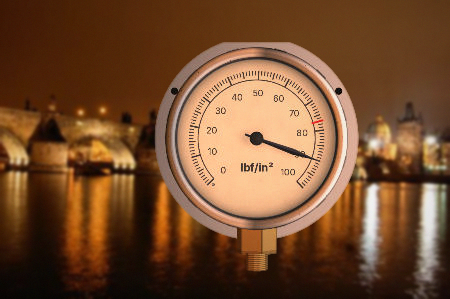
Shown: value=90 unit=psi
